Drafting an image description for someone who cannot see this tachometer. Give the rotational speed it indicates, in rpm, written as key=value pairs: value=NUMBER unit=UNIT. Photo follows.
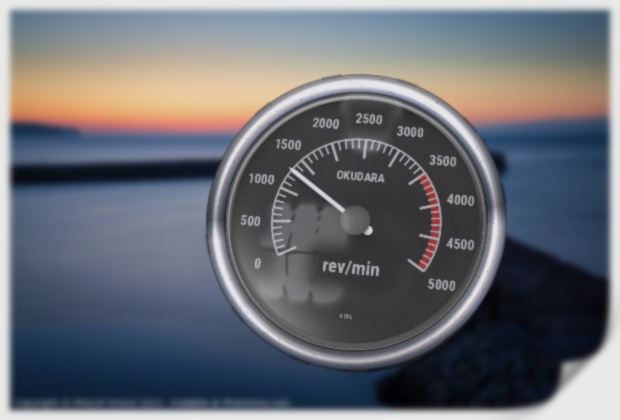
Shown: value=1300 unit=rpm
